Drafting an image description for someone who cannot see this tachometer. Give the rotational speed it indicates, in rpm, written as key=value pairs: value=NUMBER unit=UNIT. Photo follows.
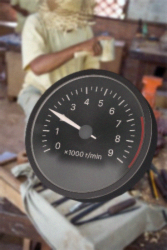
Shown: value=2000 unit=rpm
